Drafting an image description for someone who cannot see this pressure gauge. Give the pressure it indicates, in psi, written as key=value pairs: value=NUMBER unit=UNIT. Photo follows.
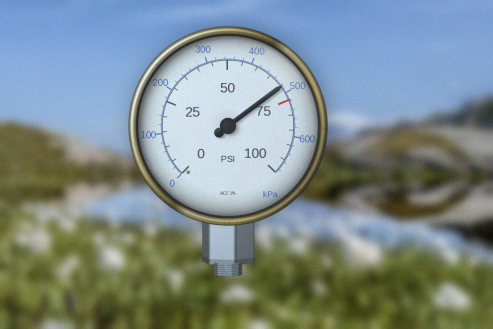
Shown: value=70 unit=psi
